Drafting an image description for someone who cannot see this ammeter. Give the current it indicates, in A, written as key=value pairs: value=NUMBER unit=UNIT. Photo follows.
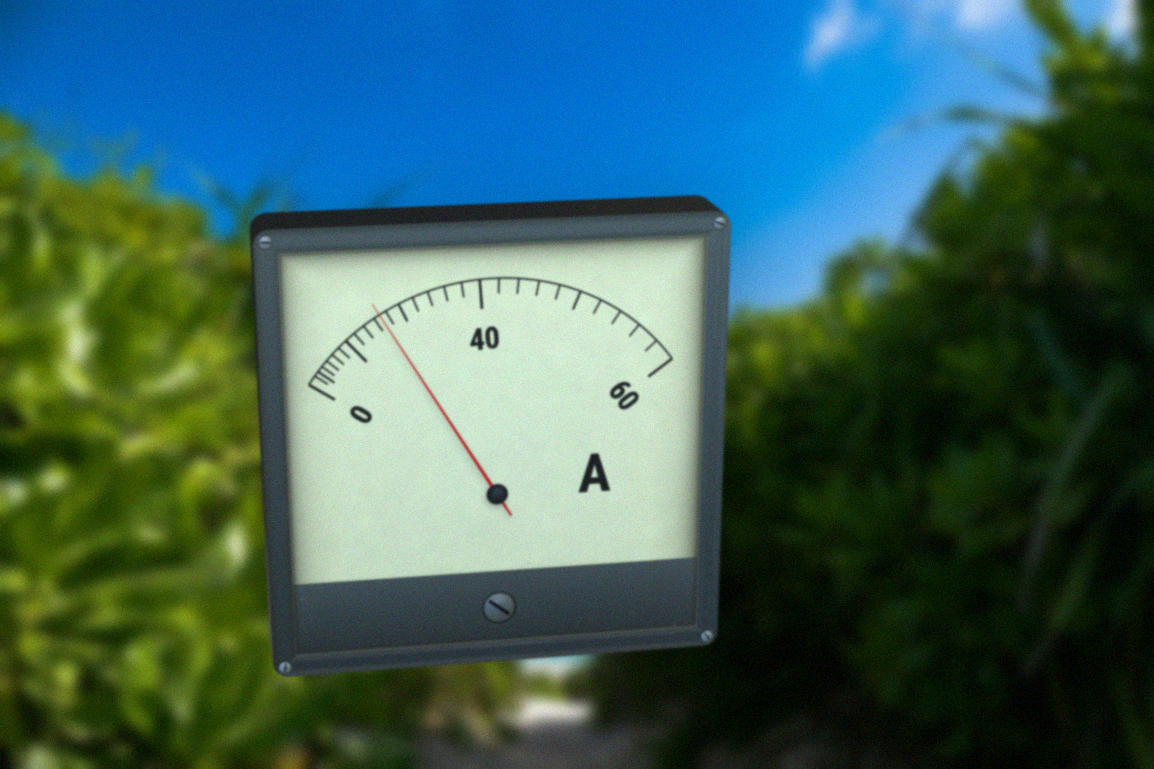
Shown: value=27 unit=A
